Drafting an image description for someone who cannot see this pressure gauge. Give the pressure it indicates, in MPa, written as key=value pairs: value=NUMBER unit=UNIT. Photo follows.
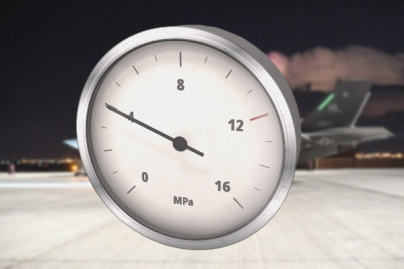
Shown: value=4 unit=MPa
